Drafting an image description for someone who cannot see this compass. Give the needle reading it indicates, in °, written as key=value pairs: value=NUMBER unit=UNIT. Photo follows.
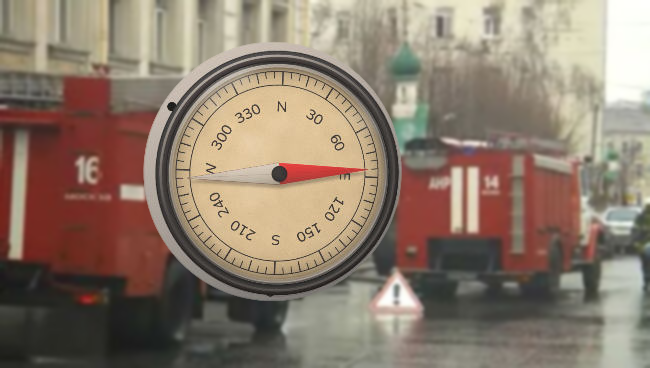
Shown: value=85 unit=°
